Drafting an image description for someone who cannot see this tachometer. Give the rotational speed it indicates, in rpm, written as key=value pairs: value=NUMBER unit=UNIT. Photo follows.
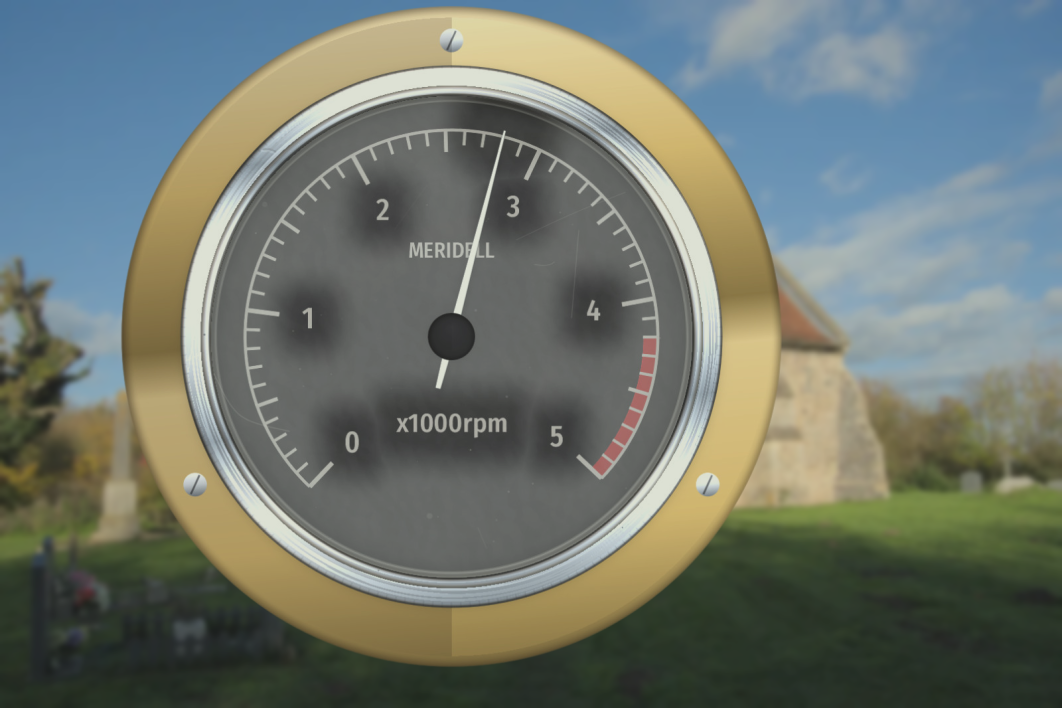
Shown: value=2800 unit=rpm
